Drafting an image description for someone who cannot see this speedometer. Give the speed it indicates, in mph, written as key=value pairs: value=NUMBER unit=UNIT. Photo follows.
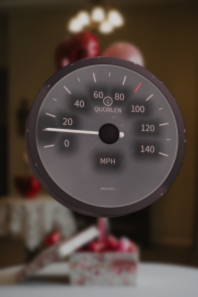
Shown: value=10 unit=mph
